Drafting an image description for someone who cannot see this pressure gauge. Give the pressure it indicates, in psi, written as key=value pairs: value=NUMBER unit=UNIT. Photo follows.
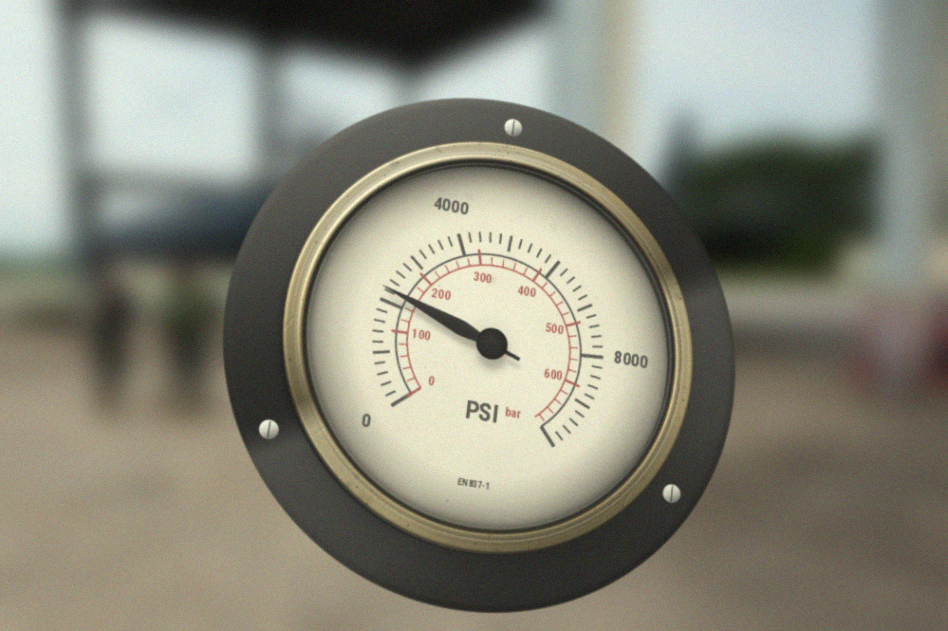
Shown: value=2200 unit=psi
